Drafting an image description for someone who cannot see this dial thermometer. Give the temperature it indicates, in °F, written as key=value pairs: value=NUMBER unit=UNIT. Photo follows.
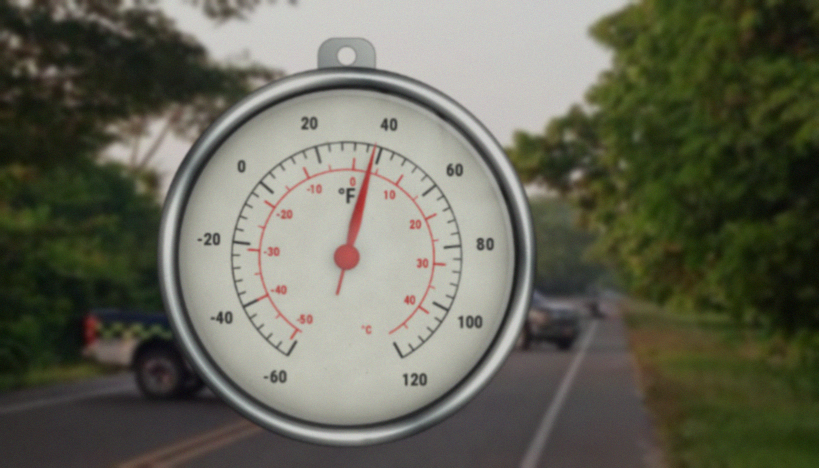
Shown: value=38 unit=°F
